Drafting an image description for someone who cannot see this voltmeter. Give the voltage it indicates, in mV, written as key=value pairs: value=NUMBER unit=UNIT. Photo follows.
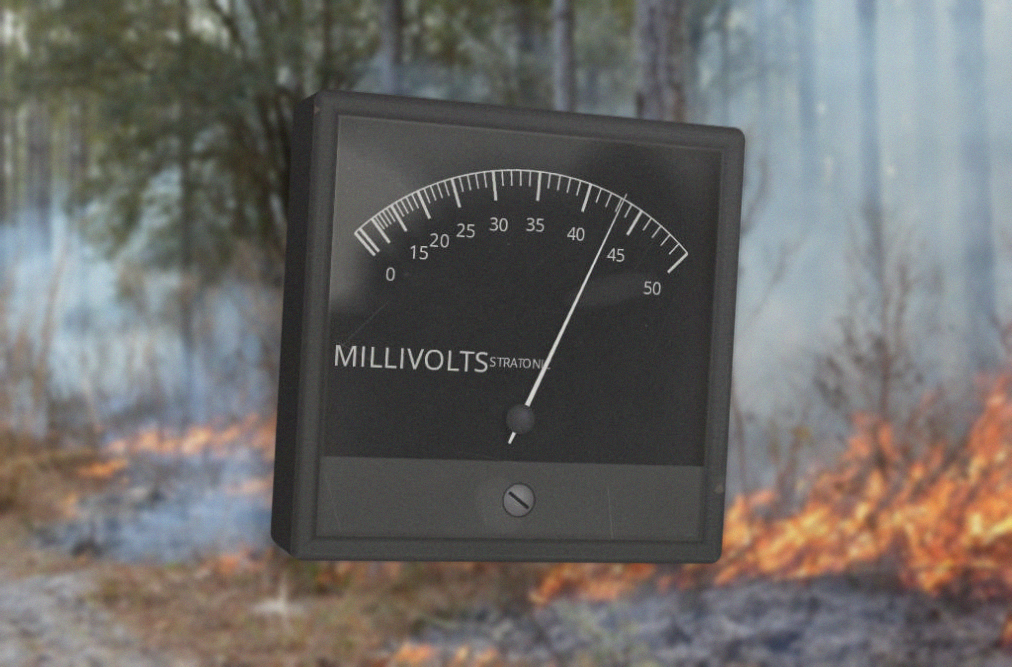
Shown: value=43 unit=mV
